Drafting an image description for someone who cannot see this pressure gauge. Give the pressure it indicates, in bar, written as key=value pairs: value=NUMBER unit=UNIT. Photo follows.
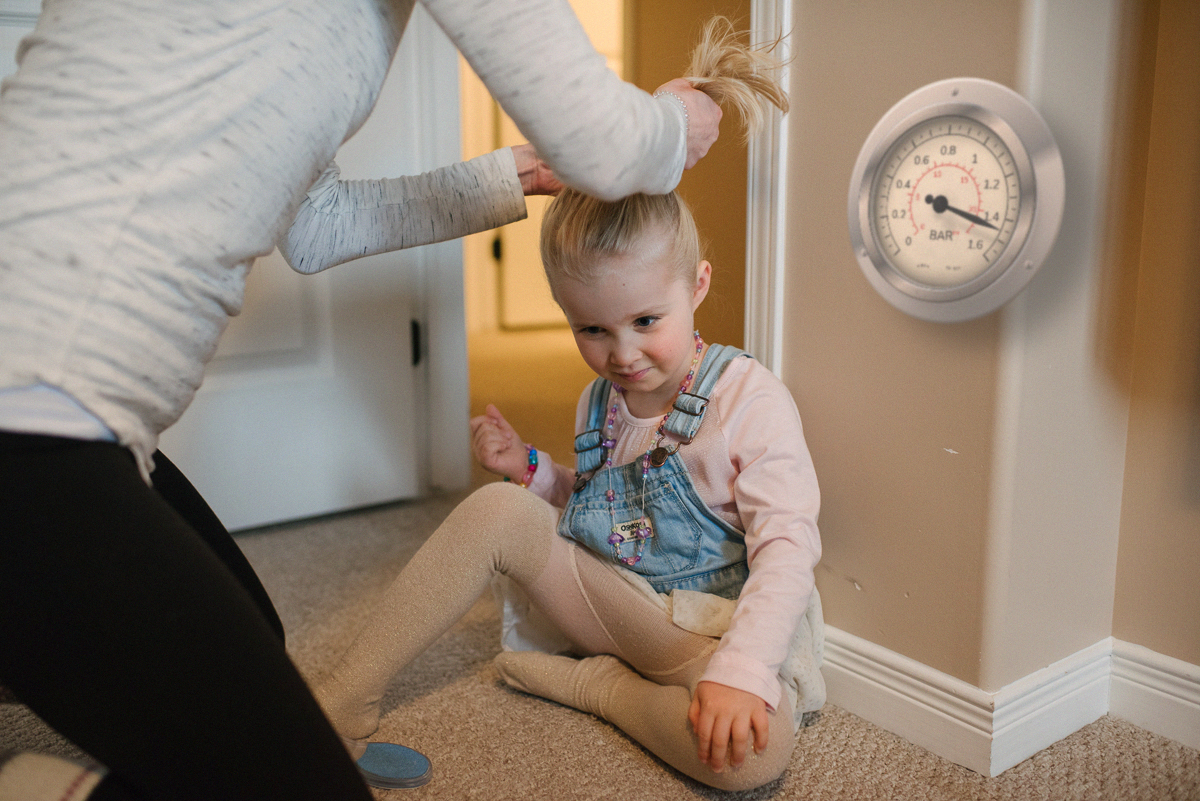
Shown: value=1.45 unit=bar
